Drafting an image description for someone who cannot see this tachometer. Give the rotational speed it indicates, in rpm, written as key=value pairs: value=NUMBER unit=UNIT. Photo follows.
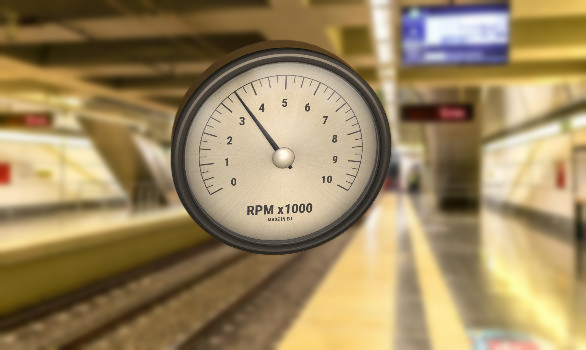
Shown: value=3500 unit=rpm
